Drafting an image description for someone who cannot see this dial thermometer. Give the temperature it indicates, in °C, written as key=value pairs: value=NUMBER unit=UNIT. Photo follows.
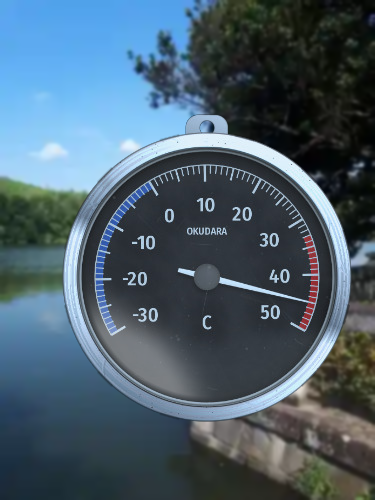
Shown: value=45 unit=°C
